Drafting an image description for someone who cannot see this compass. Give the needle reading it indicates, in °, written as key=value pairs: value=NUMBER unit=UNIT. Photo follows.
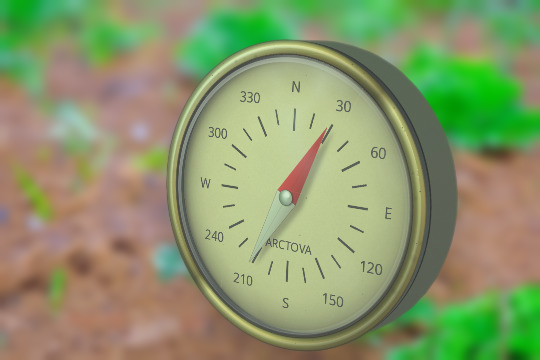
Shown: value=30 unit=°
